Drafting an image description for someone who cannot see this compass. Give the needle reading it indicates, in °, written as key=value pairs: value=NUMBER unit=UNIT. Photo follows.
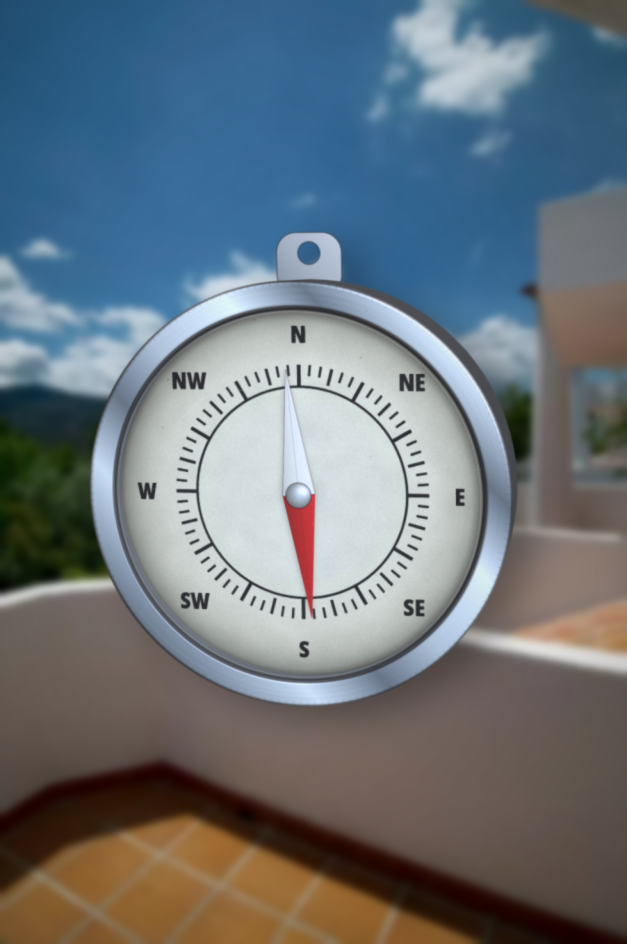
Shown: value=175 unit=°
